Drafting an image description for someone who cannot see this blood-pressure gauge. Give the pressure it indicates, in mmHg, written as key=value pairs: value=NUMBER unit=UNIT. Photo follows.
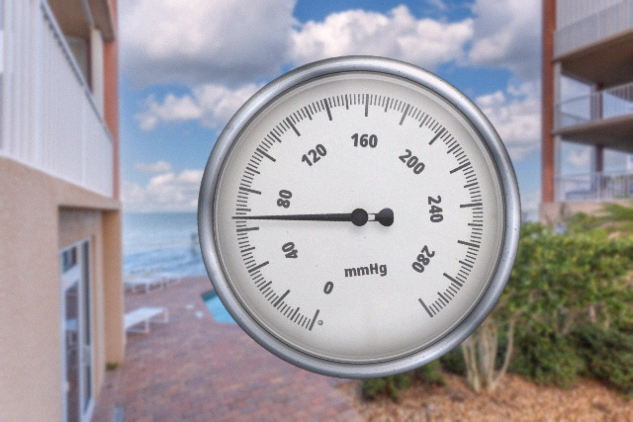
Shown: value=66 unit=mmHg
